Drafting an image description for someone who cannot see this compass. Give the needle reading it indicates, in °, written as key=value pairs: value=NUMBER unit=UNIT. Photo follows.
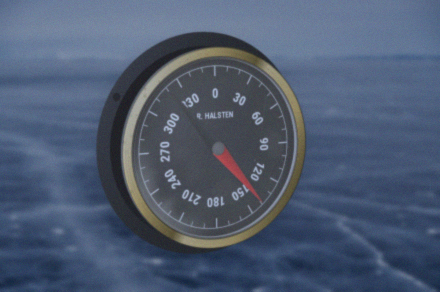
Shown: value=140 unit=°
